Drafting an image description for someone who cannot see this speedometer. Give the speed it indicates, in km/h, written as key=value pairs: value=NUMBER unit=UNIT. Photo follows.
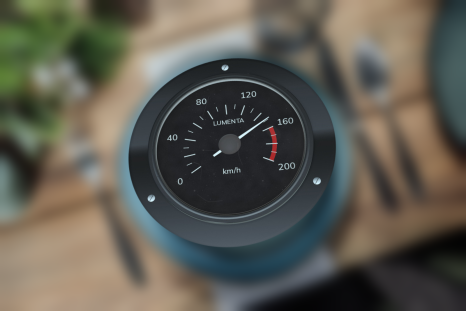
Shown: value=150 unit=km/h
